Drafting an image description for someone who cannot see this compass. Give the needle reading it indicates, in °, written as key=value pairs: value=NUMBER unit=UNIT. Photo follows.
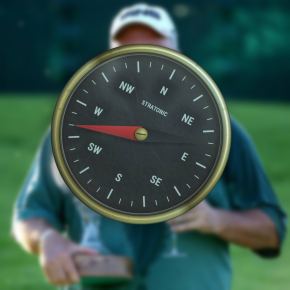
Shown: value=250 unit=°
